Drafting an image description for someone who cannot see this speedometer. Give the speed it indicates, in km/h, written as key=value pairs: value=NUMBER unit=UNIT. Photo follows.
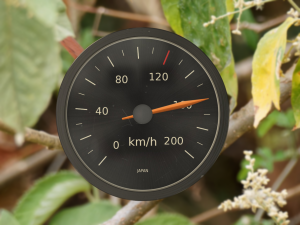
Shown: value=160 unit=km/h
